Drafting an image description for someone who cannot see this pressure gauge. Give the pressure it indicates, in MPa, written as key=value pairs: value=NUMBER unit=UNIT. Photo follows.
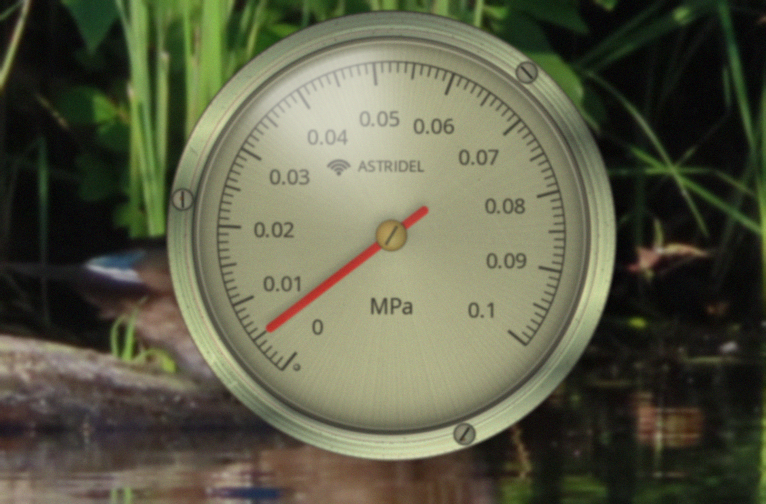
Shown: value=0.005 unit=MPa
